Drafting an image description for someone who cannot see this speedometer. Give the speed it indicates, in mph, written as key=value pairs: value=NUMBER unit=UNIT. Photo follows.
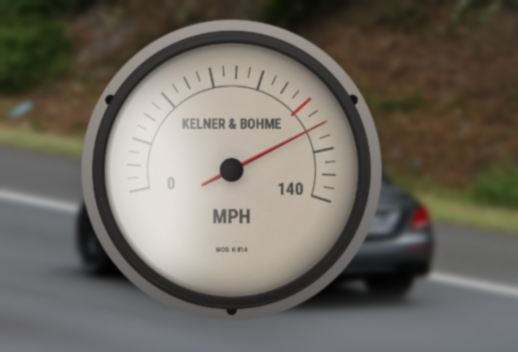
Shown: value=110 unit=mph
